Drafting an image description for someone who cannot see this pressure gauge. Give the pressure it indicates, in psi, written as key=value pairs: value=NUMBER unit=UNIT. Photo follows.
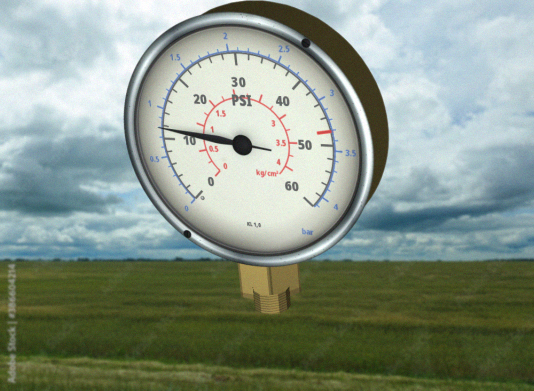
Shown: value=12 unit=psi
